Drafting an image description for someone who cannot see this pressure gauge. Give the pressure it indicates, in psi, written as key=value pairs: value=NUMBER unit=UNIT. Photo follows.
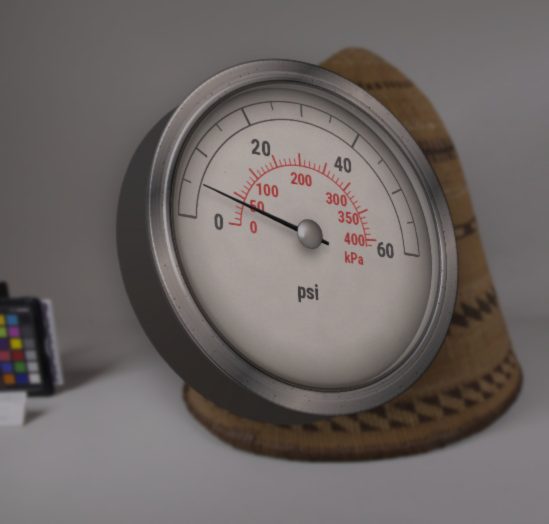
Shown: value=5 unit=psi
